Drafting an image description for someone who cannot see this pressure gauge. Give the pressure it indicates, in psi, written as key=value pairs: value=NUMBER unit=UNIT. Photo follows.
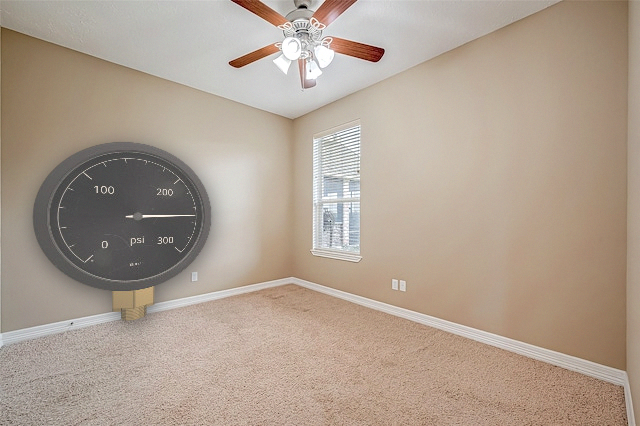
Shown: value=250 unit=psi
